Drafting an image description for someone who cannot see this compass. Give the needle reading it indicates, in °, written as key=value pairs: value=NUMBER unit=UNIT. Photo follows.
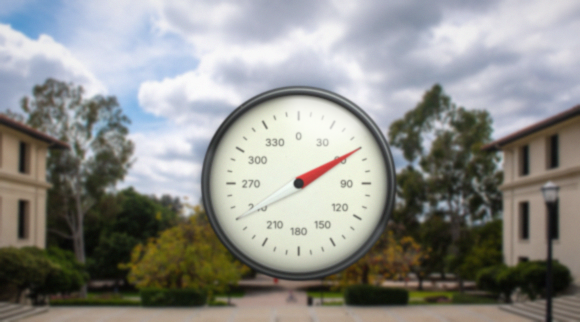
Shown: value=60 unit=°
